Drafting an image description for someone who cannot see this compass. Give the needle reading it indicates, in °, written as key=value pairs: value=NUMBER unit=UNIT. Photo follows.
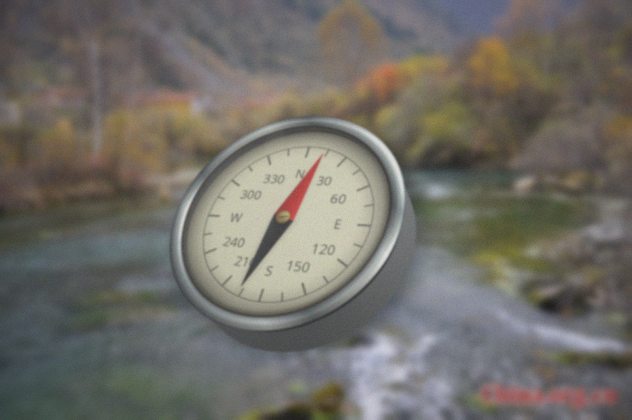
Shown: value=15 unit=°
